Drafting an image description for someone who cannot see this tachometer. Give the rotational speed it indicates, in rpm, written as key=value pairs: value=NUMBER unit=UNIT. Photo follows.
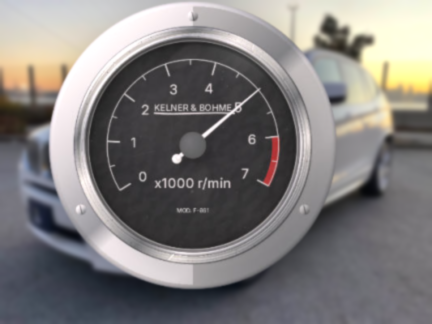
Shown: value=5000 unit=rpm
